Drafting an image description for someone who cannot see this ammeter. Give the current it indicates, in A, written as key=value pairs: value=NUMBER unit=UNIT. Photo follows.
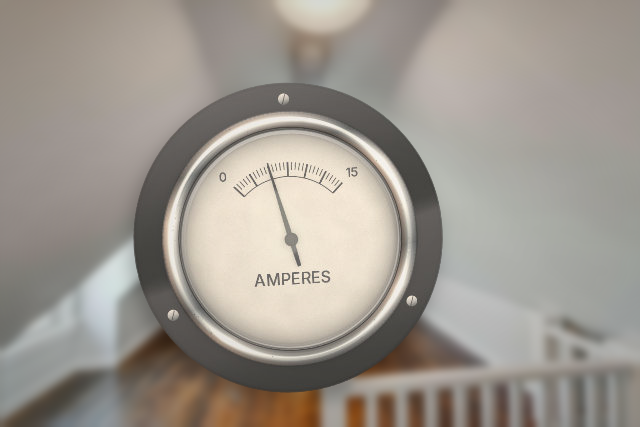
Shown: value=5 unit=A
